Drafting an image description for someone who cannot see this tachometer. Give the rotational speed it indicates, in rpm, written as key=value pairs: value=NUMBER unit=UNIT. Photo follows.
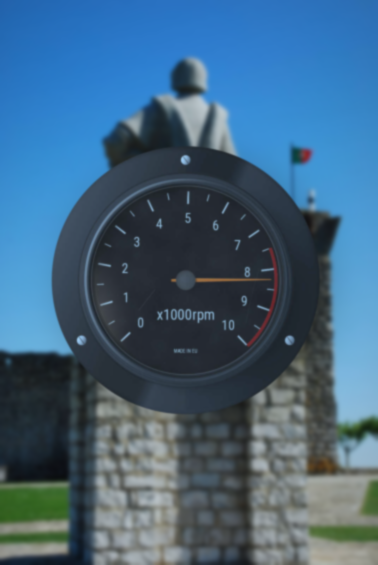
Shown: value=8250 unit=rpm
